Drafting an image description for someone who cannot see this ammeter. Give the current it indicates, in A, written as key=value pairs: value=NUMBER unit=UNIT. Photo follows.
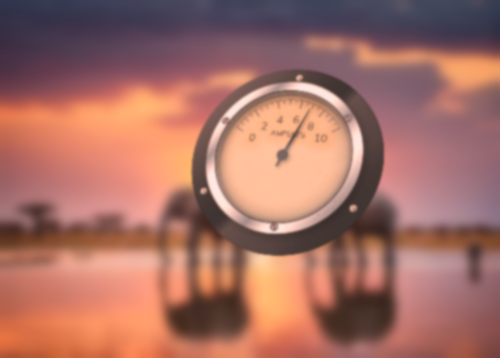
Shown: value=7 unit=A
